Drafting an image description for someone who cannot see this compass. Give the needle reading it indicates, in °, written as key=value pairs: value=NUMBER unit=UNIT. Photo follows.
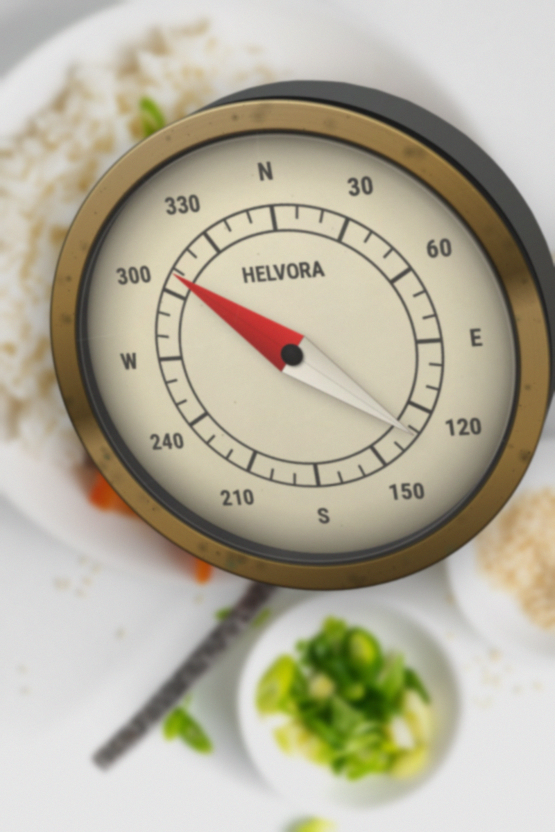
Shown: value=310 unit=°
